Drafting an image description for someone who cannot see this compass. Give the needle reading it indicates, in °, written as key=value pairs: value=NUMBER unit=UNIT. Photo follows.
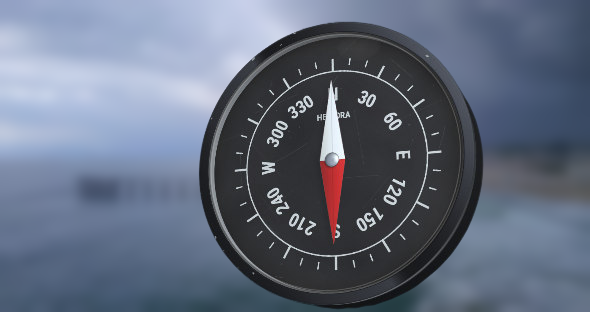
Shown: value=180 unit=°
